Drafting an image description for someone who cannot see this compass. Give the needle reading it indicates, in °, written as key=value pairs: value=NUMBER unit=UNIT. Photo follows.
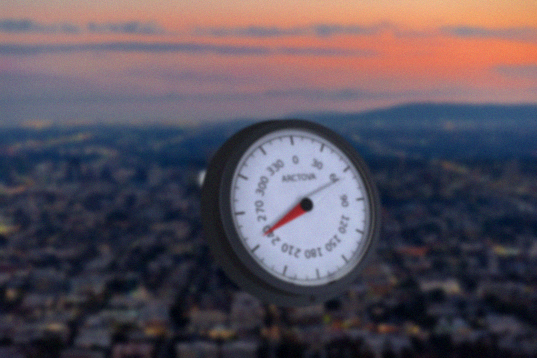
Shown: value=245 unit=°
